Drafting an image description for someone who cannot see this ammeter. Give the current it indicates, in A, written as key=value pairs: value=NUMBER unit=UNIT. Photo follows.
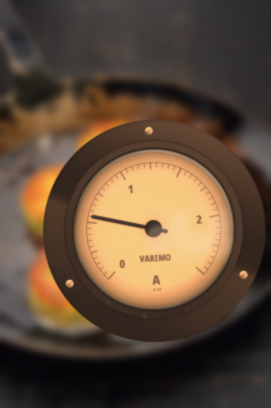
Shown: value=0.55 unit=A
